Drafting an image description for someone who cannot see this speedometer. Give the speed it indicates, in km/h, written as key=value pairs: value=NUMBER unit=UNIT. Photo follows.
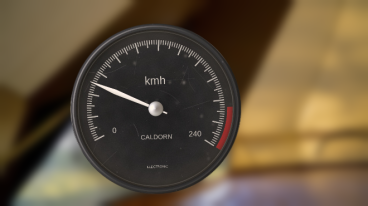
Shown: value=50 unit=km/h
